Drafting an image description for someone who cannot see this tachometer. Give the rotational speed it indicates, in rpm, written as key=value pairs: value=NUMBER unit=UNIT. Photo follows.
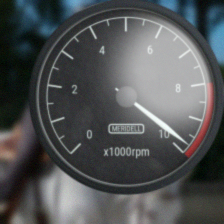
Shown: value=9750 unit=rpm
